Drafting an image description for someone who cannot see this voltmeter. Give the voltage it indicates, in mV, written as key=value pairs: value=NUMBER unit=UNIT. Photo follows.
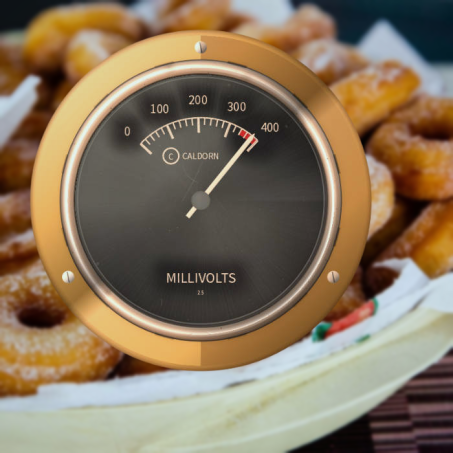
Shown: value=380 unit=mV
